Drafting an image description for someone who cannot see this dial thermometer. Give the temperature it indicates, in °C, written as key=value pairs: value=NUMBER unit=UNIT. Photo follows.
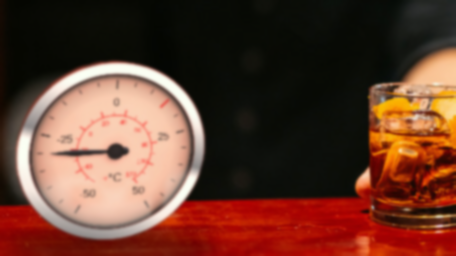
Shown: value=-30 unit=°C
